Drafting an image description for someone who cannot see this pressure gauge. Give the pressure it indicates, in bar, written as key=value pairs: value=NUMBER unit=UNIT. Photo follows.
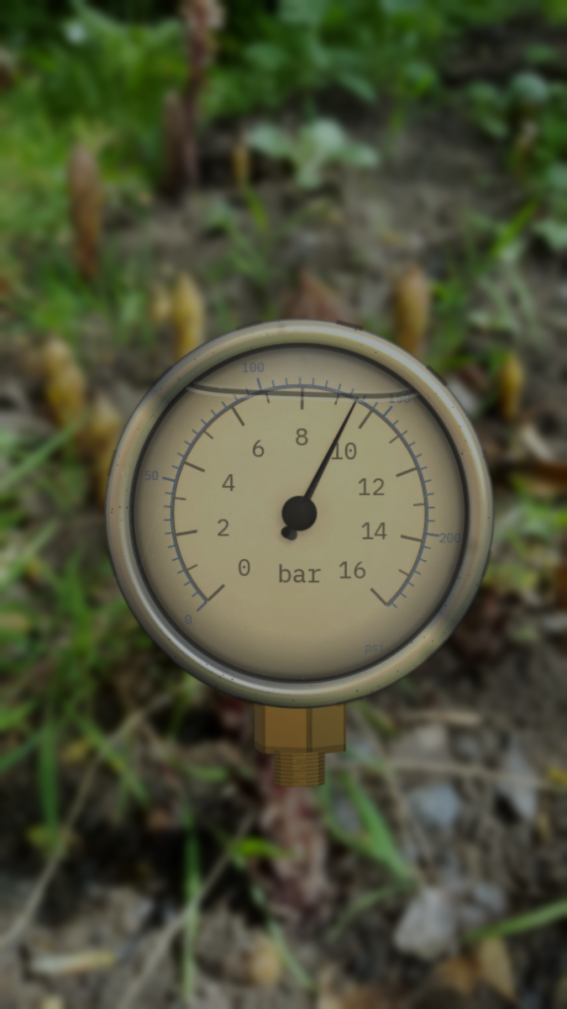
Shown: value=9.5 unit=bar
